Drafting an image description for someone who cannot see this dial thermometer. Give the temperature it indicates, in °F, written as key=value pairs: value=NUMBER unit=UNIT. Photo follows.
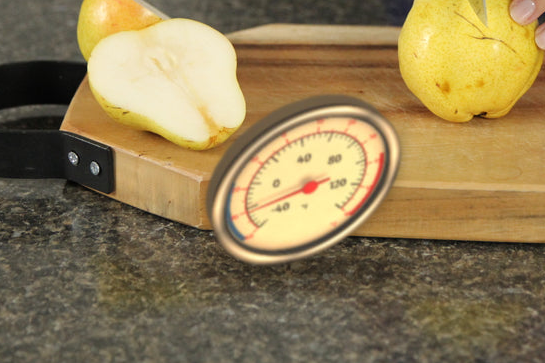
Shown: value=-20 unit=°F
